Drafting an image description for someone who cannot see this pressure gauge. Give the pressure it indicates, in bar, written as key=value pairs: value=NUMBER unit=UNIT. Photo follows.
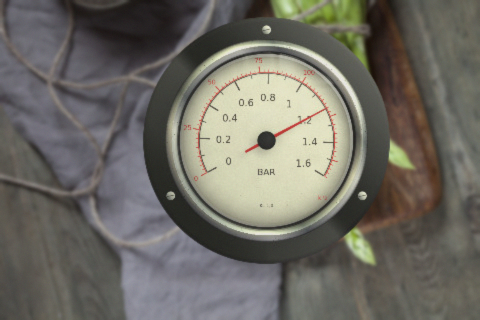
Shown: value=1.2 unit=bar
